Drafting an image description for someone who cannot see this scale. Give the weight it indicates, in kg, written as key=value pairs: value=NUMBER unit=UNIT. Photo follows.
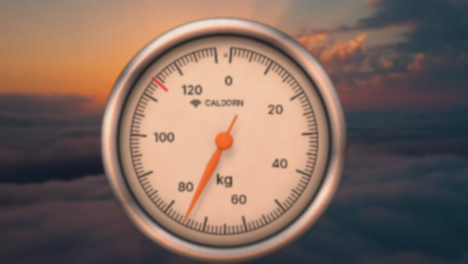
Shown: value=75 unit=kg
